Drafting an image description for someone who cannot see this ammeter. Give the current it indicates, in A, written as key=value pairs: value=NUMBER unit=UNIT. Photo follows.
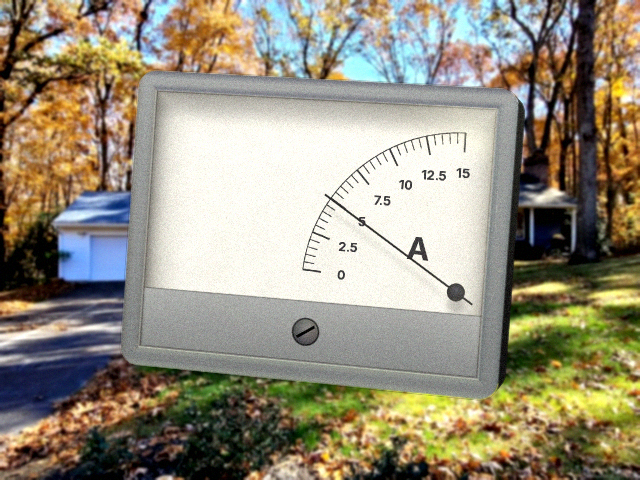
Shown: value=5 unit=A
